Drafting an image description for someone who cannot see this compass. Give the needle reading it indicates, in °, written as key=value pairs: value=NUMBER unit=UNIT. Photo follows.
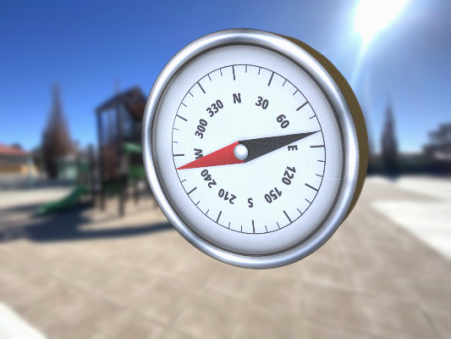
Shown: value=260 unit=°
